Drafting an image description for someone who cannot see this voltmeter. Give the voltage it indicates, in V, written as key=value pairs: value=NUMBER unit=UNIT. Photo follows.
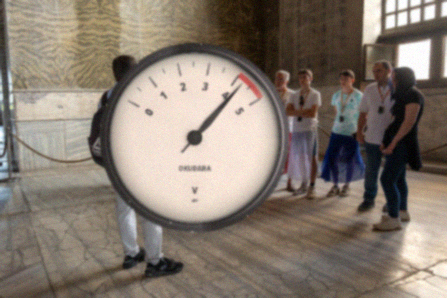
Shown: value=4.25 unit=V
